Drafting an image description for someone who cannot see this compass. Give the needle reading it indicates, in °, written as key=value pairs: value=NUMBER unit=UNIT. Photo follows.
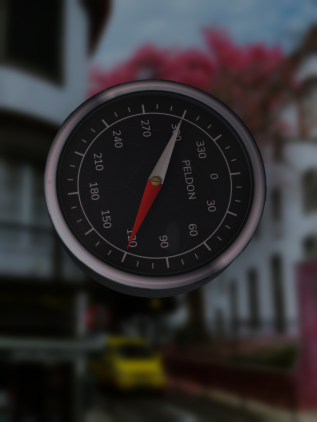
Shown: value=120 unit=°
